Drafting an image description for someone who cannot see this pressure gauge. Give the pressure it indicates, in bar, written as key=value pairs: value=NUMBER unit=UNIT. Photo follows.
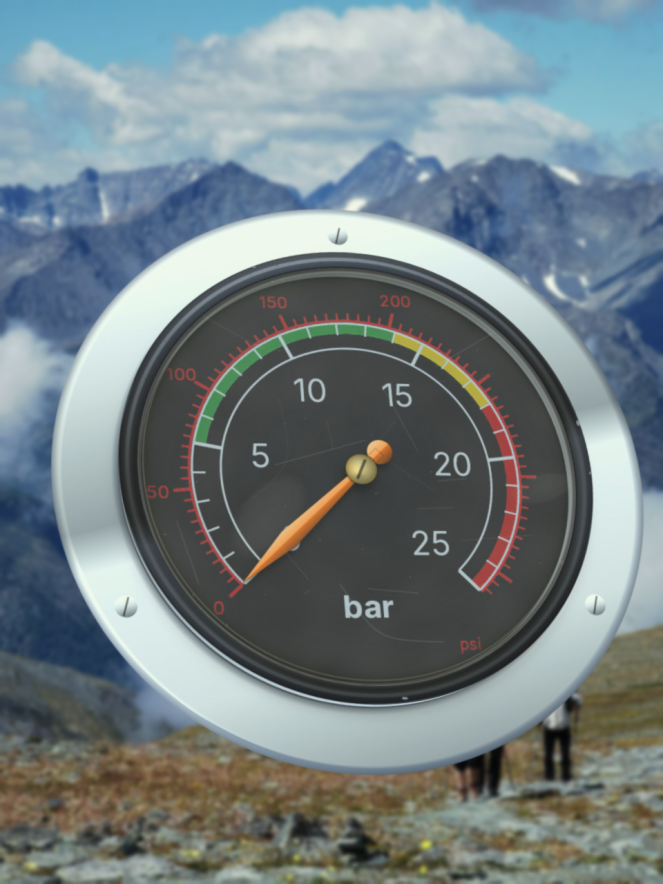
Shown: value=0 unit=bar
